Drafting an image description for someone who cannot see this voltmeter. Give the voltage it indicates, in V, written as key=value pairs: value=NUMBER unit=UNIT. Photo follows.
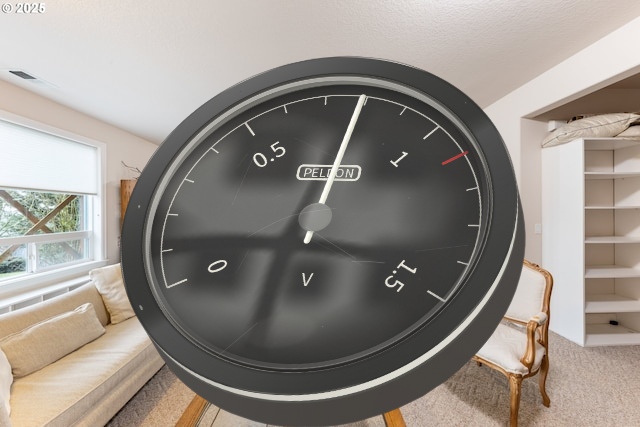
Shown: value=0.8 unit=V
